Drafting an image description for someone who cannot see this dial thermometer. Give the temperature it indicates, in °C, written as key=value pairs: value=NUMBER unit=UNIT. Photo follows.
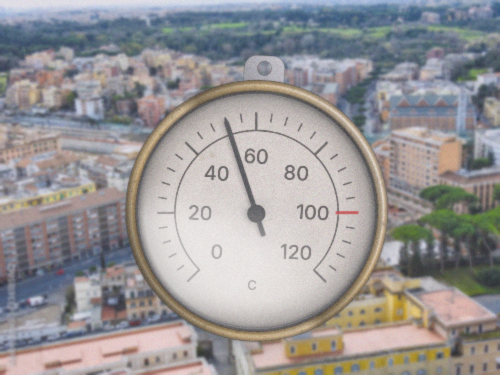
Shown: value=52 unit=°C
